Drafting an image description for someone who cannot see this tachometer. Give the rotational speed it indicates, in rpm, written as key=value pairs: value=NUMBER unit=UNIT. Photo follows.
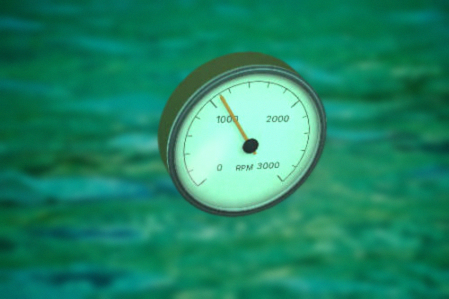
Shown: value=1100 unit=rpm
